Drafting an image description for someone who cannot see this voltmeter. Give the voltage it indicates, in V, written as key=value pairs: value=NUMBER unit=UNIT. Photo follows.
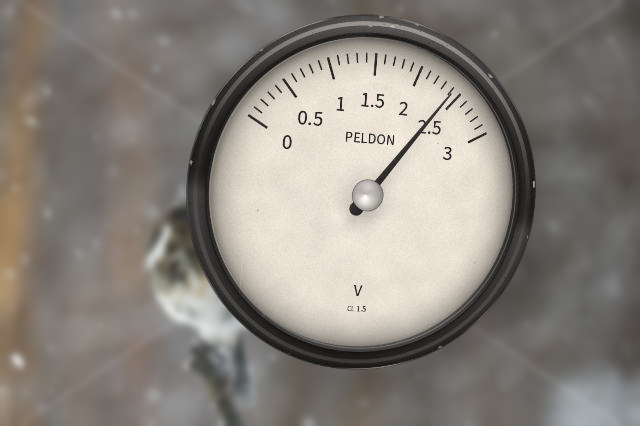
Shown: value=2.4 unit=V
